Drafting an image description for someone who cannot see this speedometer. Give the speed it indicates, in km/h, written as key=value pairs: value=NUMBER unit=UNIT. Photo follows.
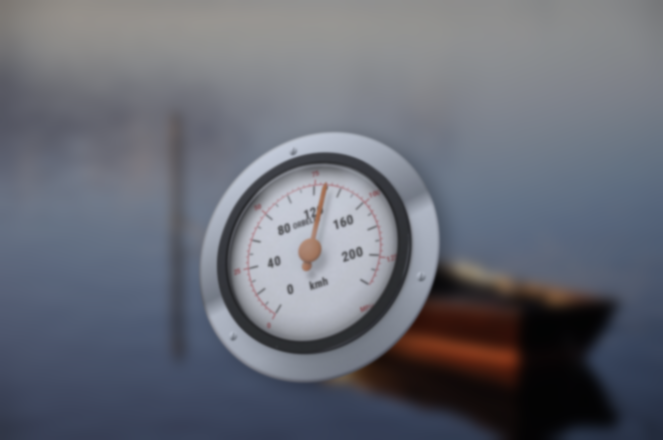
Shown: value=130 unit=km/h
